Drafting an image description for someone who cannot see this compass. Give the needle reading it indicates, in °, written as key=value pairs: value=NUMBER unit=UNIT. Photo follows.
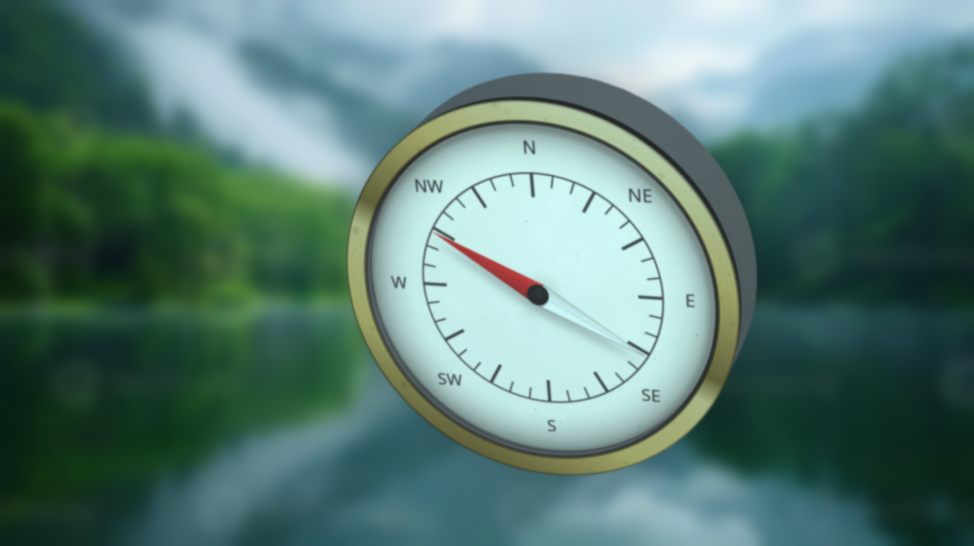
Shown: value=300 unit=°
